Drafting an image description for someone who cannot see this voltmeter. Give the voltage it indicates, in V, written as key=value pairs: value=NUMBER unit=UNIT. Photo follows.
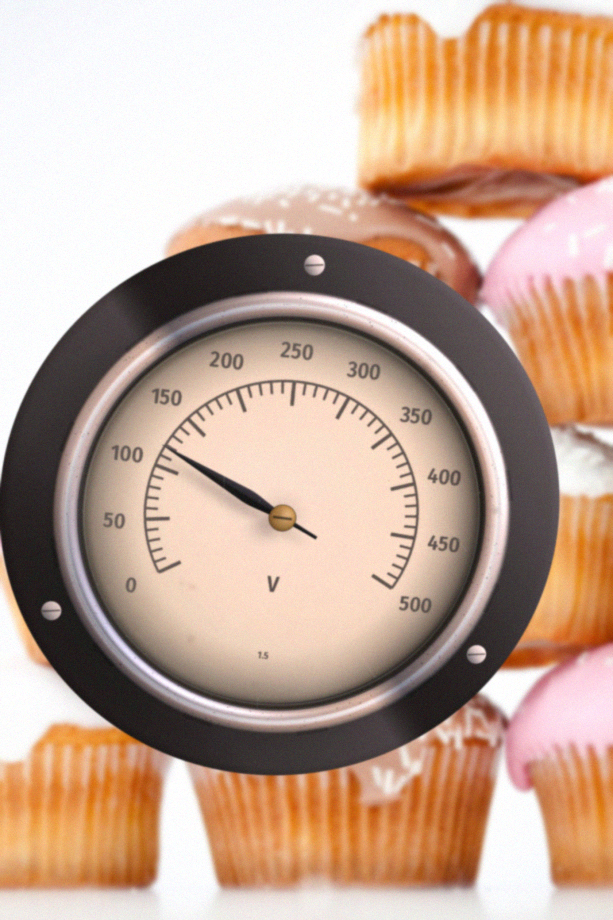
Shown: value=120 unit=V
